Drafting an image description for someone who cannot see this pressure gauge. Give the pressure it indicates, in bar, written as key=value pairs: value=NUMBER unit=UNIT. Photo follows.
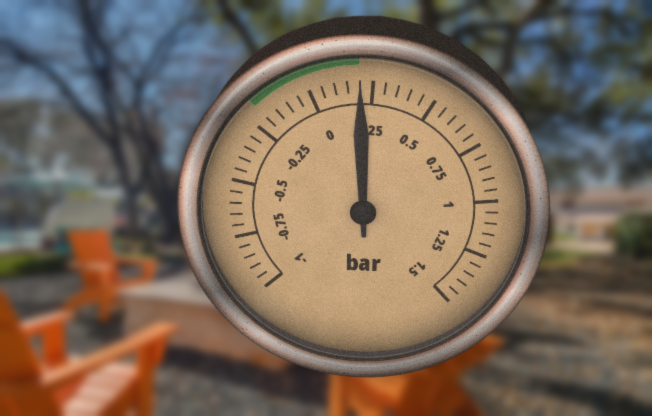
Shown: value=0.2 unit=bar
